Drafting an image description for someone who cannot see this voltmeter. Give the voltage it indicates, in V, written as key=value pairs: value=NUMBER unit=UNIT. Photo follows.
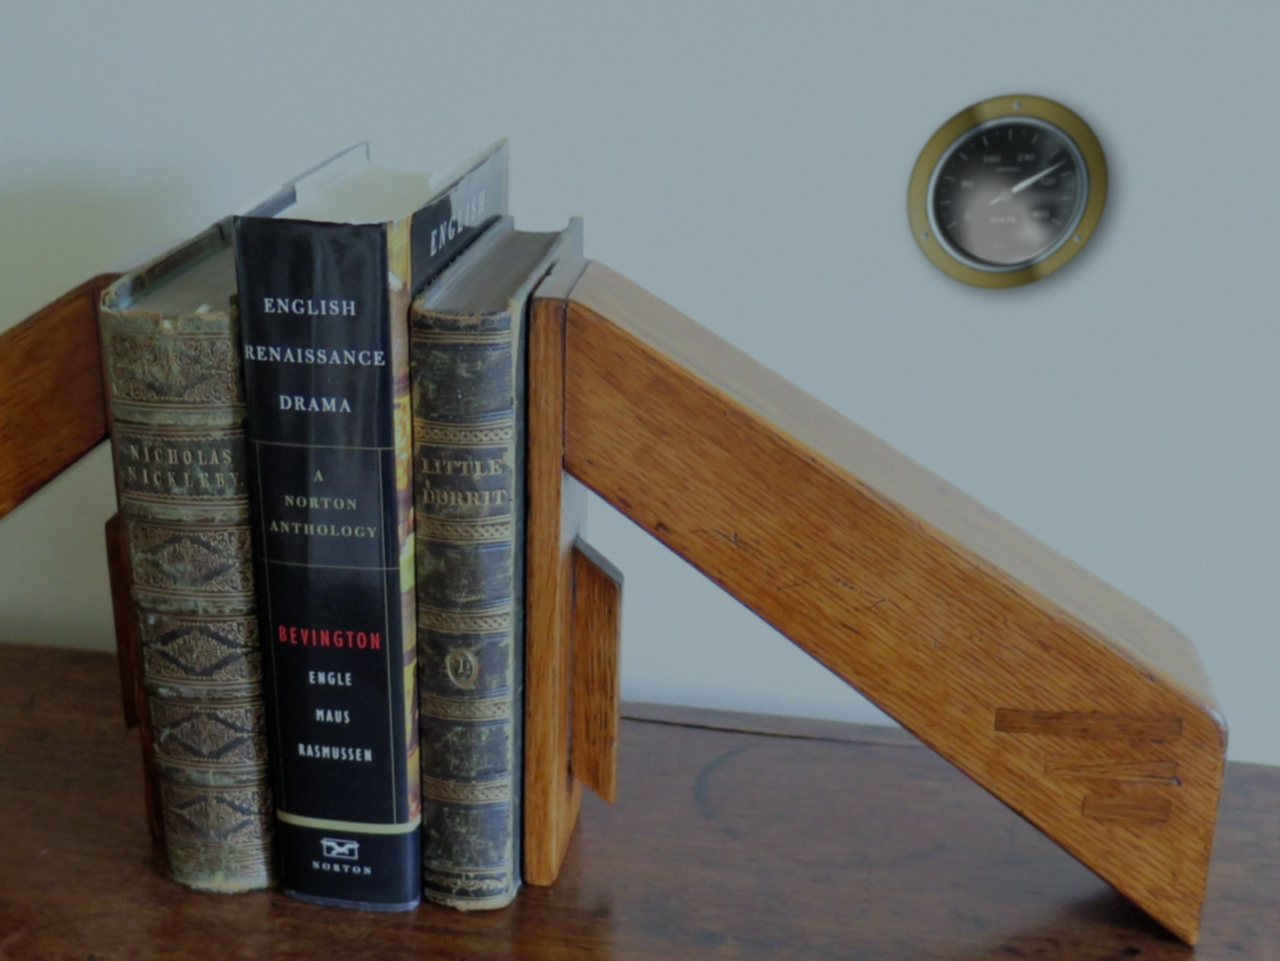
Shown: value=300 unit=V
